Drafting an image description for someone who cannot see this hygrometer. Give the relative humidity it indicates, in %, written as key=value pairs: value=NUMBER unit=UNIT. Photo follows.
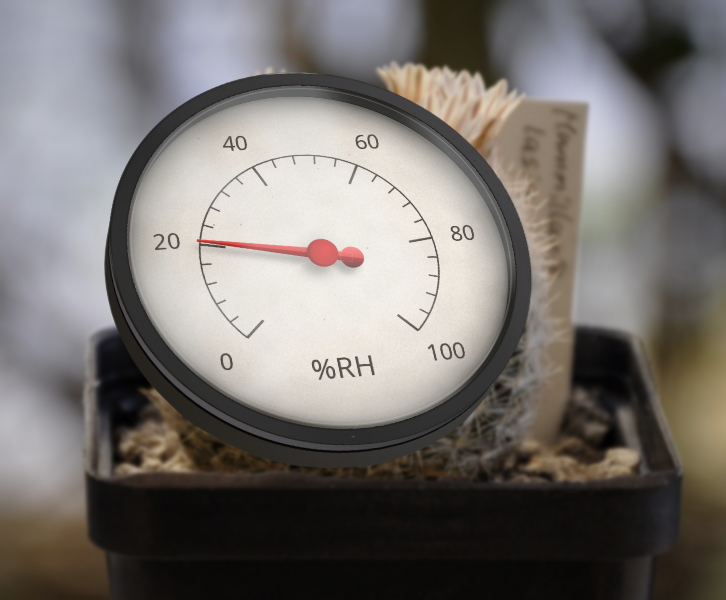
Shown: value=20 unit=%
